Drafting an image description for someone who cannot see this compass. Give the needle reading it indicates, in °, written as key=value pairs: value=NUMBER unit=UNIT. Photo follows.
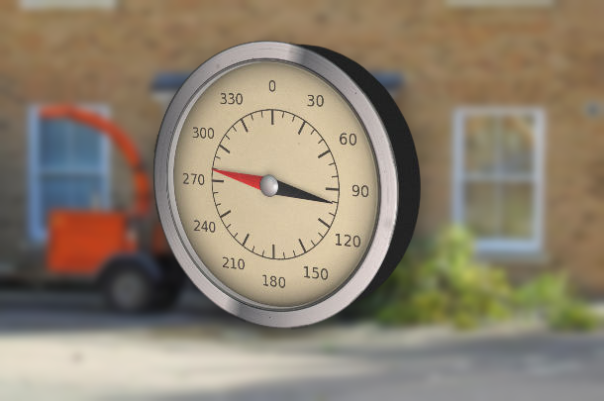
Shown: value=280 unit=°
